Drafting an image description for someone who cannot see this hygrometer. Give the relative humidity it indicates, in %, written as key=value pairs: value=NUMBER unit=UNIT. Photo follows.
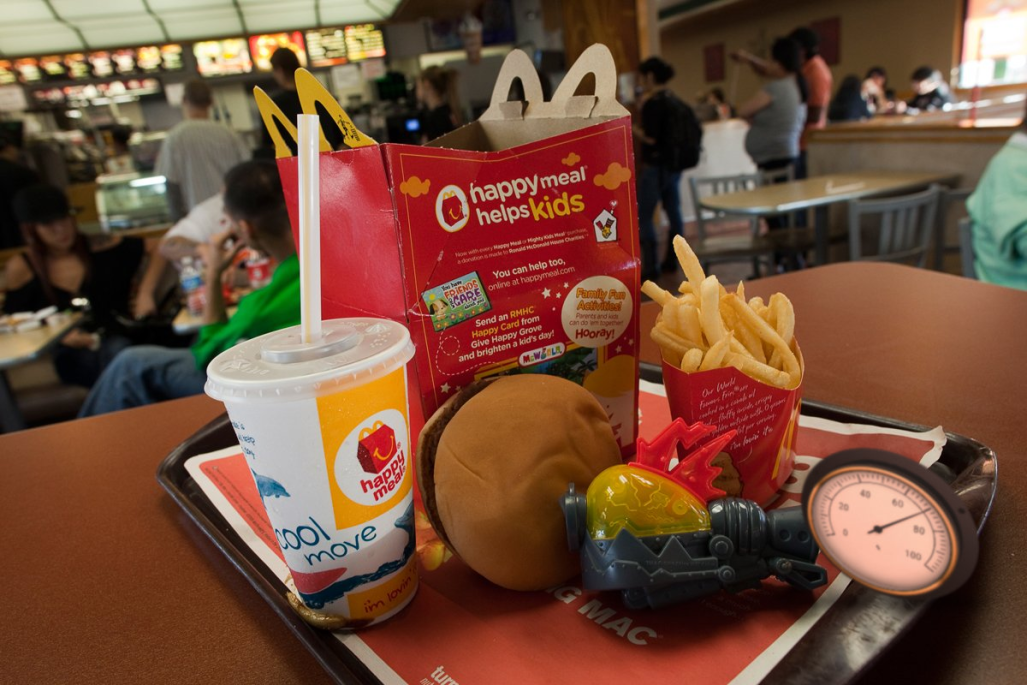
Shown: value=70 unit=%
